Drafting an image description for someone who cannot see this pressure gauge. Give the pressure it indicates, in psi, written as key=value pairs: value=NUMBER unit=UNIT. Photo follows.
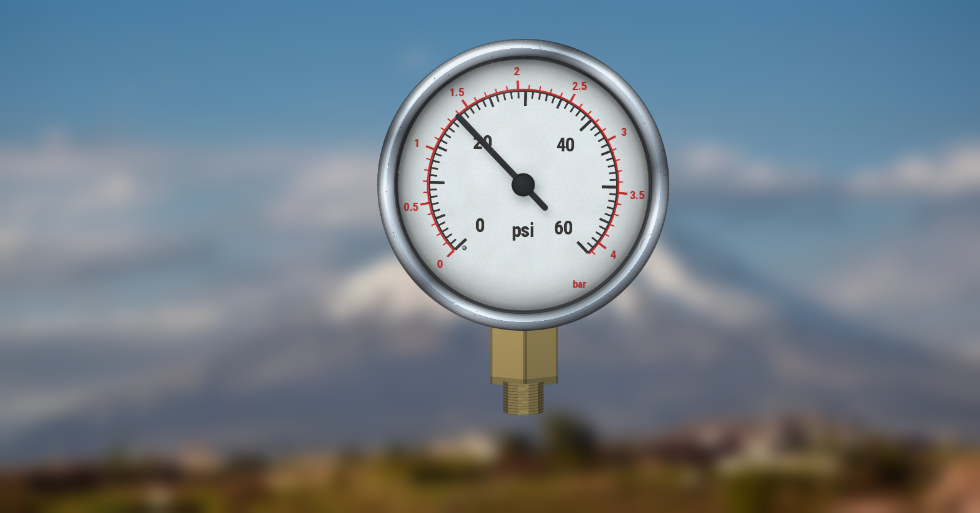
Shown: value=20 unit=psi
